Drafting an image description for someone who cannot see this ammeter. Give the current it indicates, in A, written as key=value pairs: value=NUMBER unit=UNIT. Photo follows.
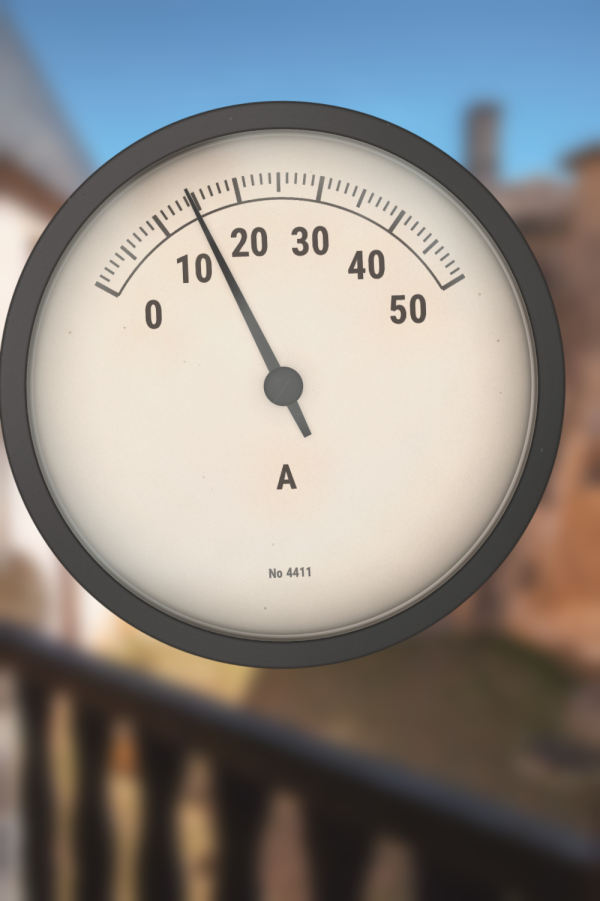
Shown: value=14.5 unit=A
